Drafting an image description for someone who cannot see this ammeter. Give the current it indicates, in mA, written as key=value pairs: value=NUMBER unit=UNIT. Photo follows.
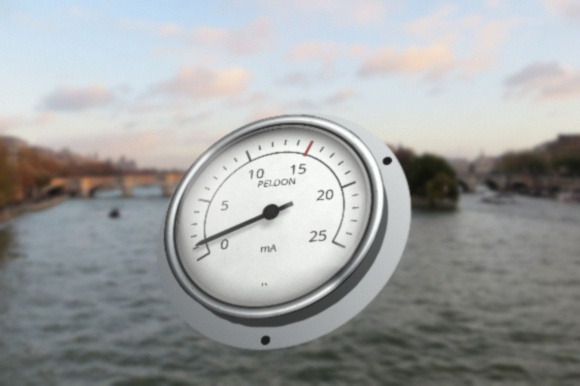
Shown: value=1 unit=mA
